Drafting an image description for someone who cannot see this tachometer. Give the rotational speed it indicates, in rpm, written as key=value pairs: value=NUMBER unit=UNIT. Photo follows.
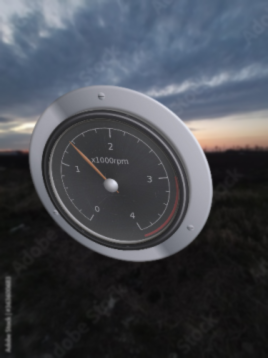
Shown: value=1400 unit=rpm
